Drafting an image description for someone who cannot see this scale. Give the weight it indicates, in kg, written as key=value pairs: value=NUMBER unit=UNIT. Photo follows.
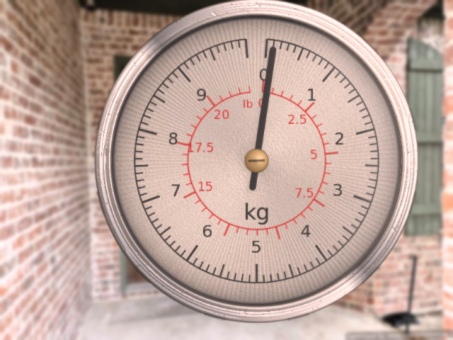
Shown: value=0.1 unit=kg
